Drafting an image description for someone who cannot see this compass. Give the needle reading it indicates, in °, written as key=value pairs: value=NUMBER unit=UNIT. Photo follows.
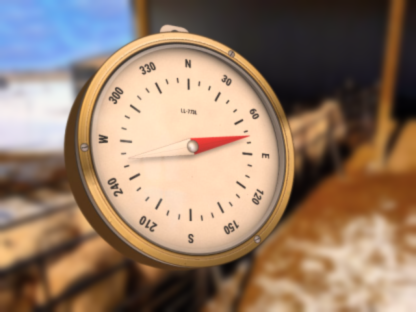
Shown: value=75 unit=°
